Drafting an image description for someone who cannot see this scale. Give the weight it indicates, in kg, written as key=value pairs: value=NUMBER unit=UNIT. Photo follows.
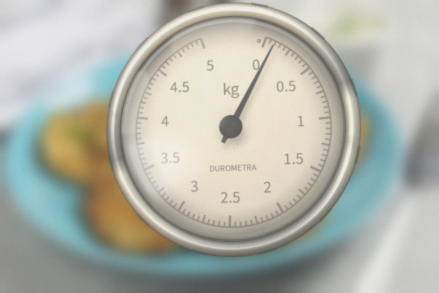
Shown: value=0.1 unit=kg
